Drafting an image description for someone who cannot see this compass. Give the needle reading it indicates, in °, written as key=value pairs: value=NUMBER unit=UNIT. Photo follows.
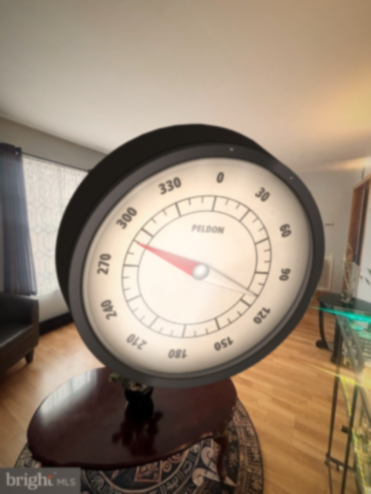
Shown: value=290 unit=°
